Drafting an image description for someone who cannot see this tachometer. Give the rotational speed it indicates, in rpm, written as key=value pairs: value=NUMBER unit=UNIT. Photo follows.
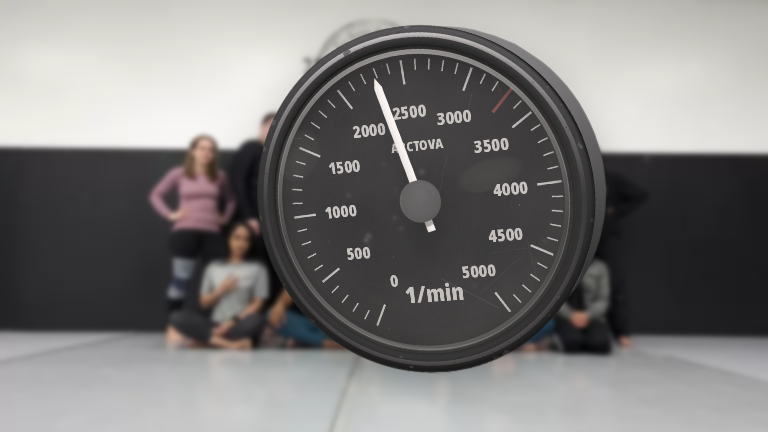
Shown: value=2300 unit=rpm
